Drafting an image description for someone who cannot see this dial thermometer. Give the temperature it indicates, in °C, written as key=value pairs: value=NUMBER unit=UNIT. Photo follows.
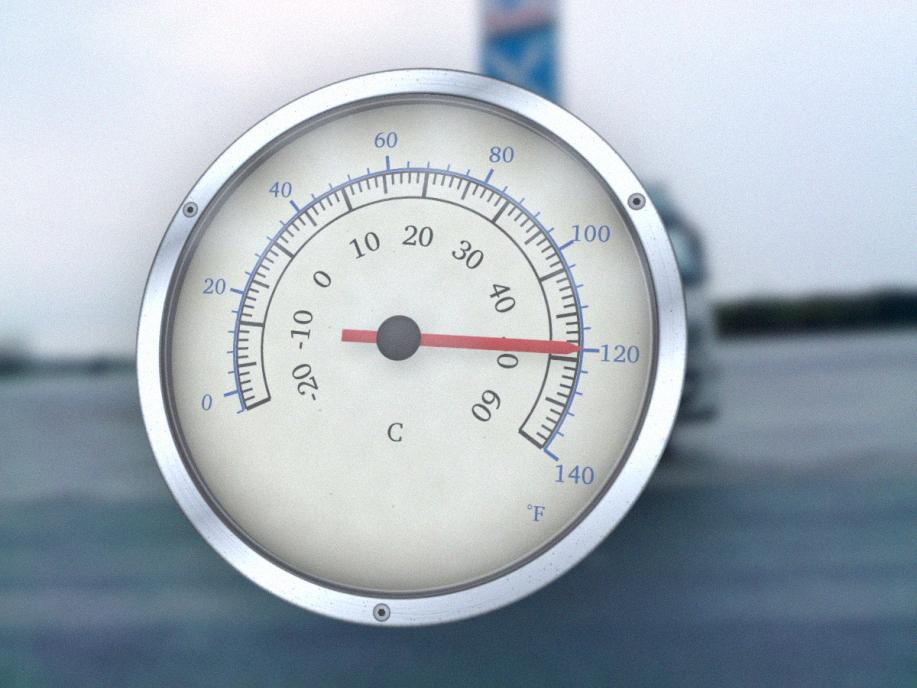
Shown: value=49 unit=°C
